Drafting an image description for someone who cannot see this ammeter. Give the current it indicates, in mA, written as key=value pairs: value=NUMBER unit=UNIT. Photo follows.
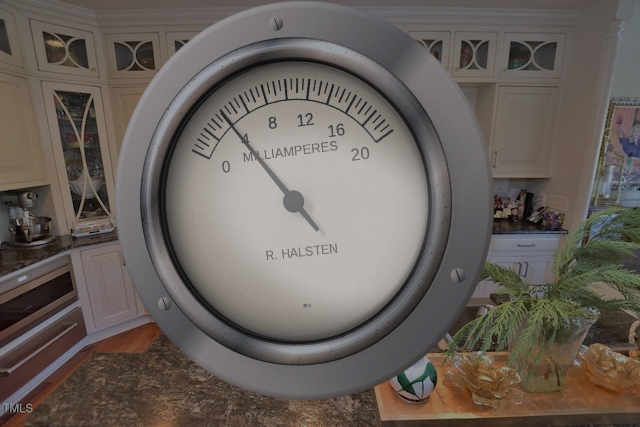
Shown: value=4 unit=mA
